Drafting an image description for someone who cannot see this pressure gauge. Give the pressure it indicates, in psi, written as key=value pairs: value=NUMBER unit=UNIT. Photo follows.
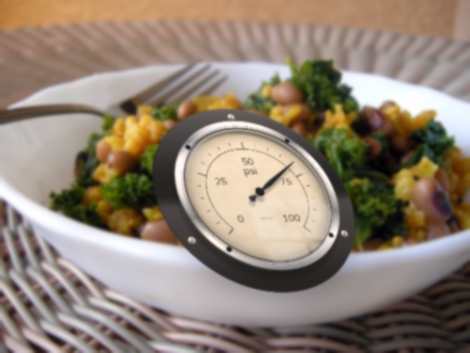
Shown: value=70 unit=psi
